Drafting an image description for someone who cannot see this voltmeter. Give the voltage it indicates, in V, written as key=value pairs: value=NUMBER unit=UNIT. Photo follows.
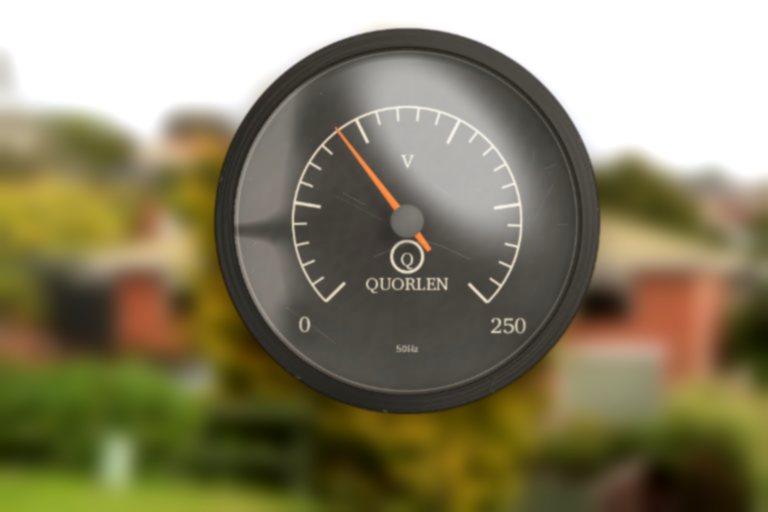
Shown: value=90 unit=V
